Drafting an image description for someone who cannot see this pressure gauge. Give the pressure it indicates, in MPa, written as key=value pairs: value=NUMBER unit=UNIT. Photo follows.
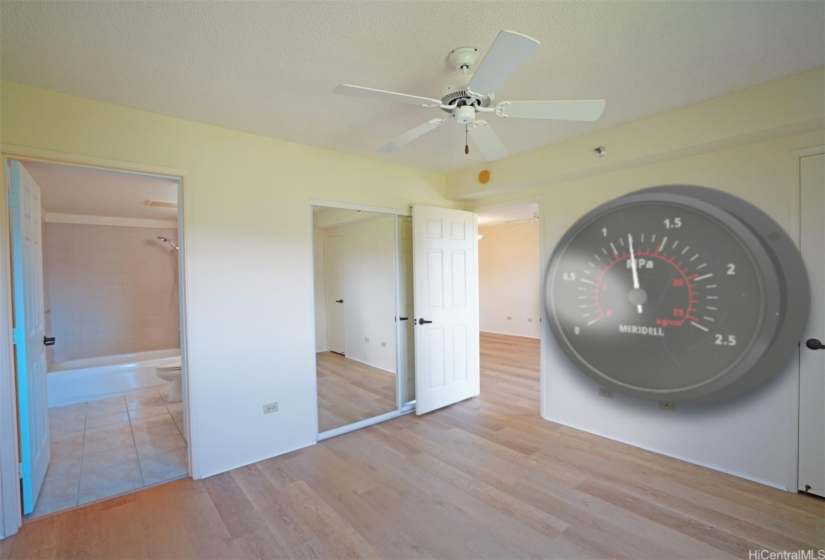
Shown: value=1.2 unit=MPa
